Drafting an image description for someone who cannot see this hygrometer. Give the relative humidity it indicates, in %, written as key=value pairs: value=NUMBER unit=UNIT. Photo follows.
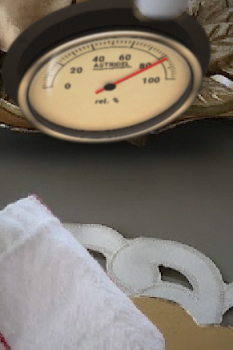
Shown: value=80 unit=%
